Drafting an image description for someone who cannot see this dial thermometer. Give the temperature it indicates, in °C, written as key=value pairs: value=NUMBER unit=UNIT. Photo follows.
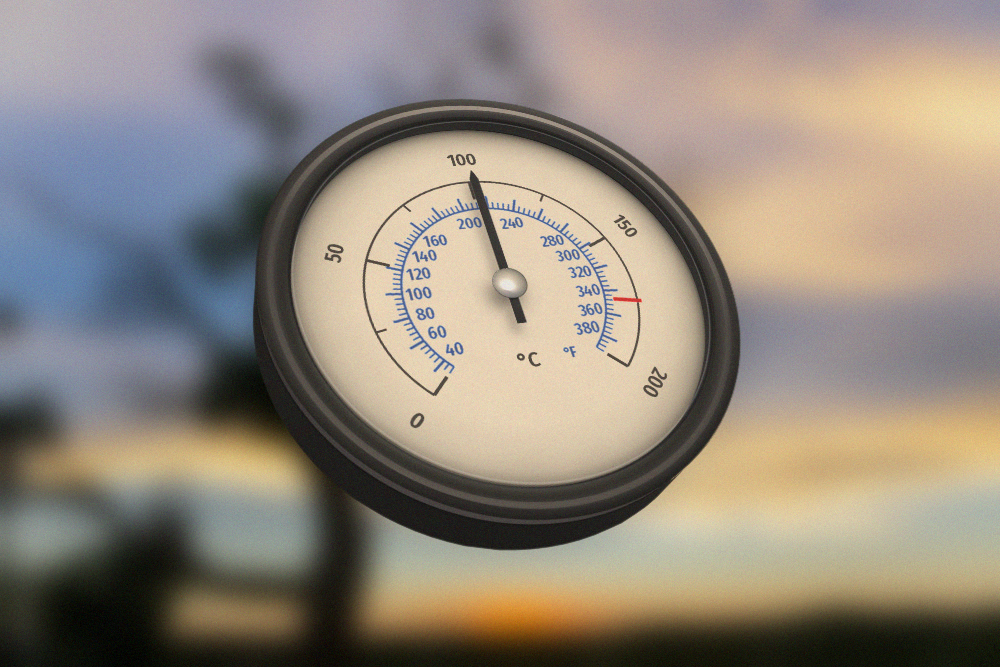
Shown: value=100 unit=°C
